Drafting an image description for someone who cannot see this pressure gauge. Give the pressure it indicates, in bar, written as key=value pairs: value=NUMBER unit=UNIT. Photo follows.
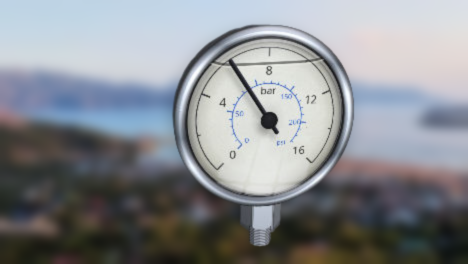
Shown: value=6 unit=bar
